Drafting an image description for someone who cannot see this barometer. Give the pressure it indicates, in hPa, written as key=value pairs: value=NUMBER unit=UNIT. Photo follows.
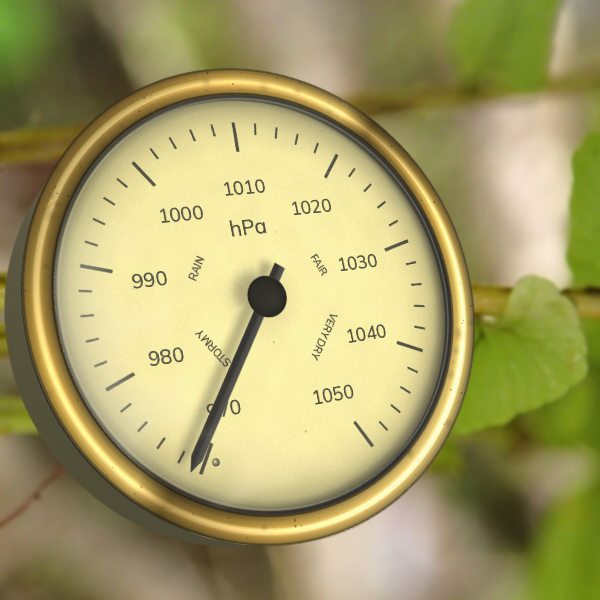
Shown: value=971 unit=hPa
